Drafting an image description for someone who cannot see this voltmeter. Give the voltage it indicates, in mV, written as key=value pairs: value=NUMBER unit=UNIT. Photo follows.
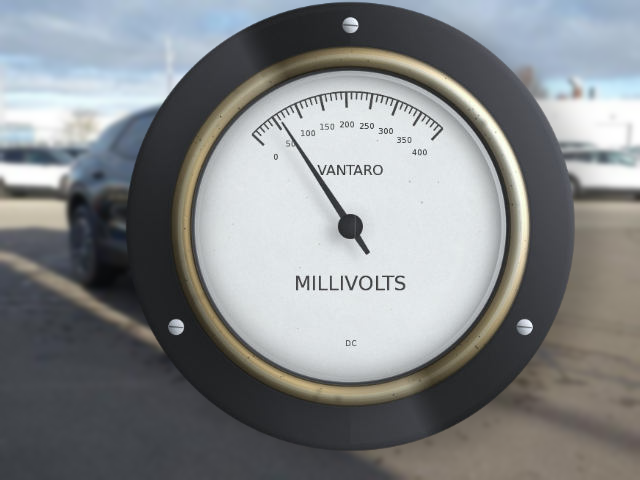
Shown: value=60 unit=mV
